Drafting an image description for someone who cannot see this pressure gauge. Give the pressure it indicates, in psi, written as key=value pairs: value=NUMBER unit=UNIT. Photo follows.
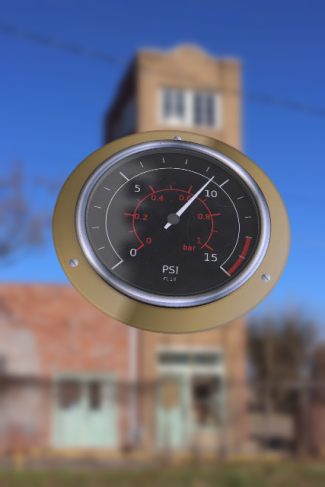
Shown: value=9.5 unit=psi
